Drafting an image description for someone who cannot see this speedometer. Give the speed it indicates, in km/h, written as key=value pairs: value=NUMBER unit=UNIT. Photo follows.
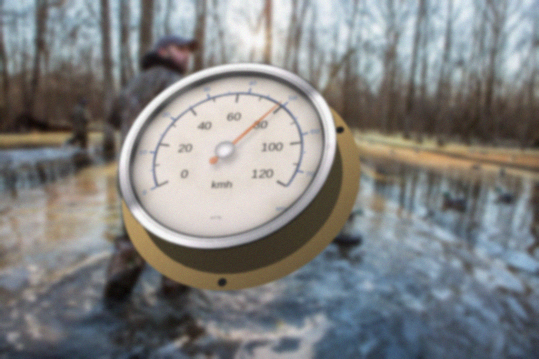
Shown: value=80 unit=km/h
